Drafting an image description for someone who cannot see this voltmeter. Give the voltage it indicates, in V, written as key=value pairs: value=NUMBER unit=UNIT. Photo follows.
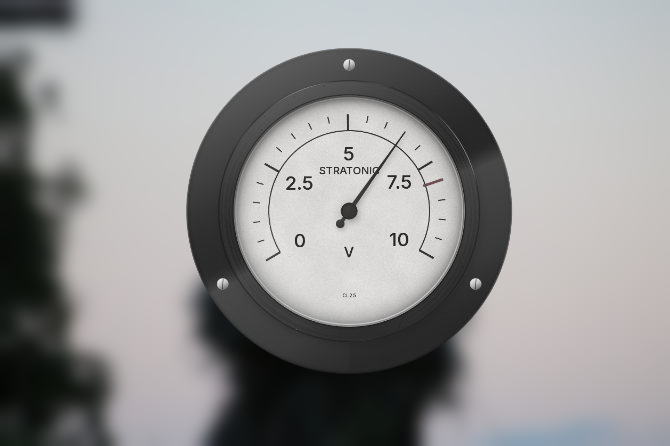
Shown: value=6.5 unit=V
